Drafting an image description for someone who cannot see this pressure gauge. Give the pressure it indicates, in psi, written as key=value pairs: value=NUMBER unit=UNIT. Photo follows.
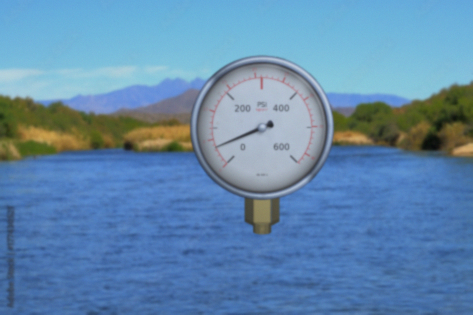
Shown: value=50 unit=psi
